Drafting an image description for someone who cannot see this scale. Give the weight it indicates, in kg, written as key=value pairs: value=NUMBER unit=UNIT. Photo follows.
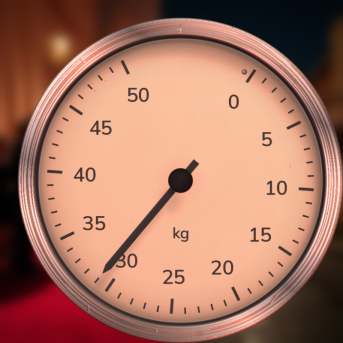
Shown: value=31 unit=kg
